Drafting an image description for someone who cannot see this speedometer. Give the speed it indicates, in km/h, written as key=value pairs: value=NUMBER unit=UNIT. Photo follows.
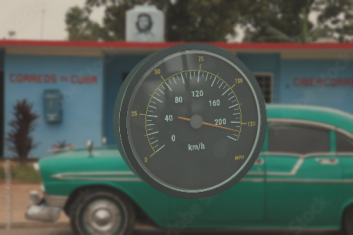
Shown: value=210 unit=km/h
